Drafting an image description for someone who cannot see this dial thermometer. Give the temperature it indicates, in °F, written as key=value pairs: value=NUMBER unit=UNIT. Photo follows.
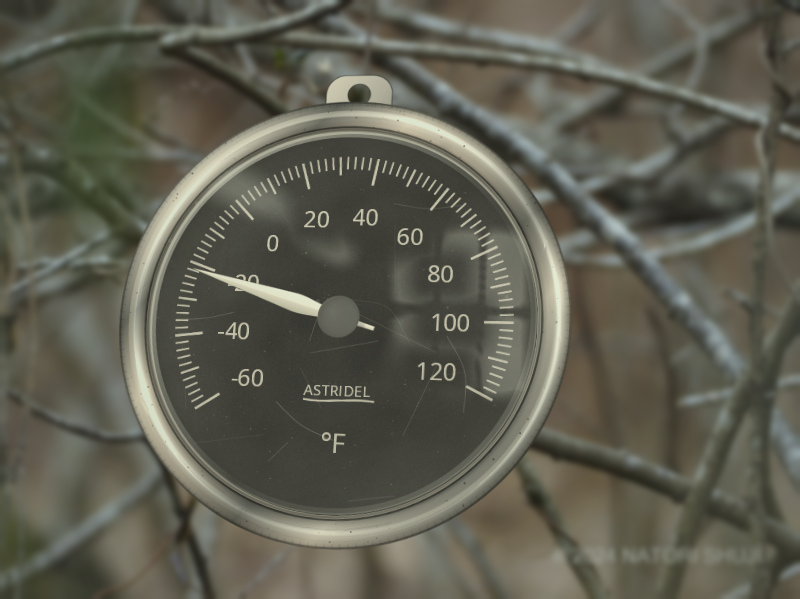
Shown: value=-22 unit=°F
